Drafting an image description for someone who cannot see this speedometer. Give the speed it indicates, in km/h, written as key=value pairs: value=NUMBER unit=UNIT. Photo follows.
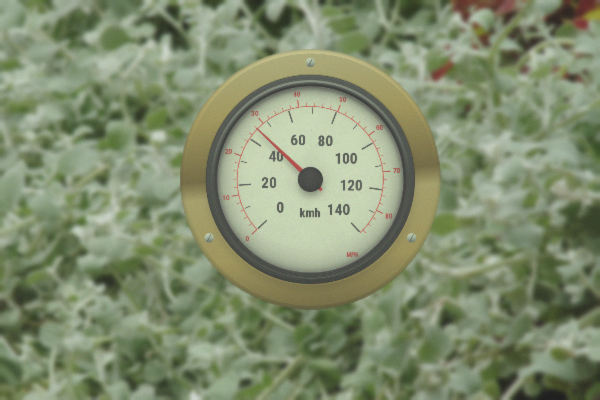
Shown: value=45 unit=km/h
